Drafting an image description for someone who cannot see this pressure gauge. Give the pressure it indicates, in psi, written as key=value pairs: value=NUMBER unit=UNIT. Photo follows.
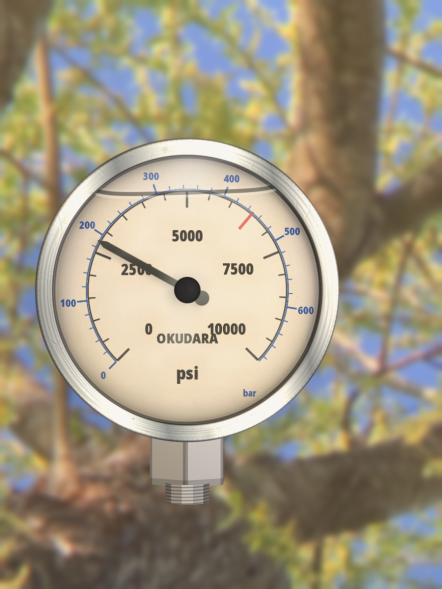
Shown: value=2750 unit=psi
